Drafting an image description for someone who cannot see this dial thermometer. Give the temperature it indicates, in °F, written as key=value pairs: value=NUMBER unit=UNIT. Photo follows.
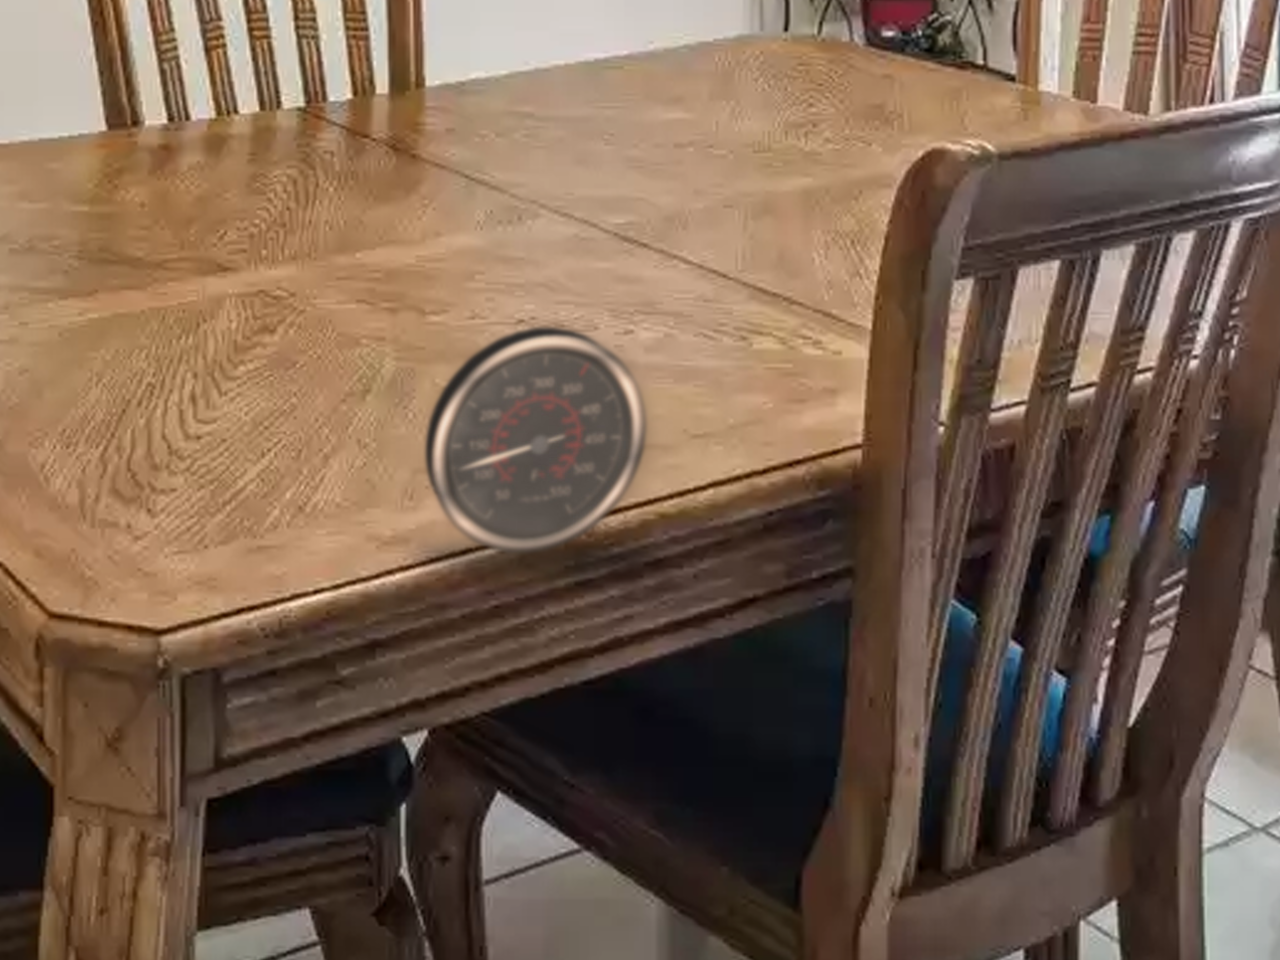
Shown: value=125 unit=°F
